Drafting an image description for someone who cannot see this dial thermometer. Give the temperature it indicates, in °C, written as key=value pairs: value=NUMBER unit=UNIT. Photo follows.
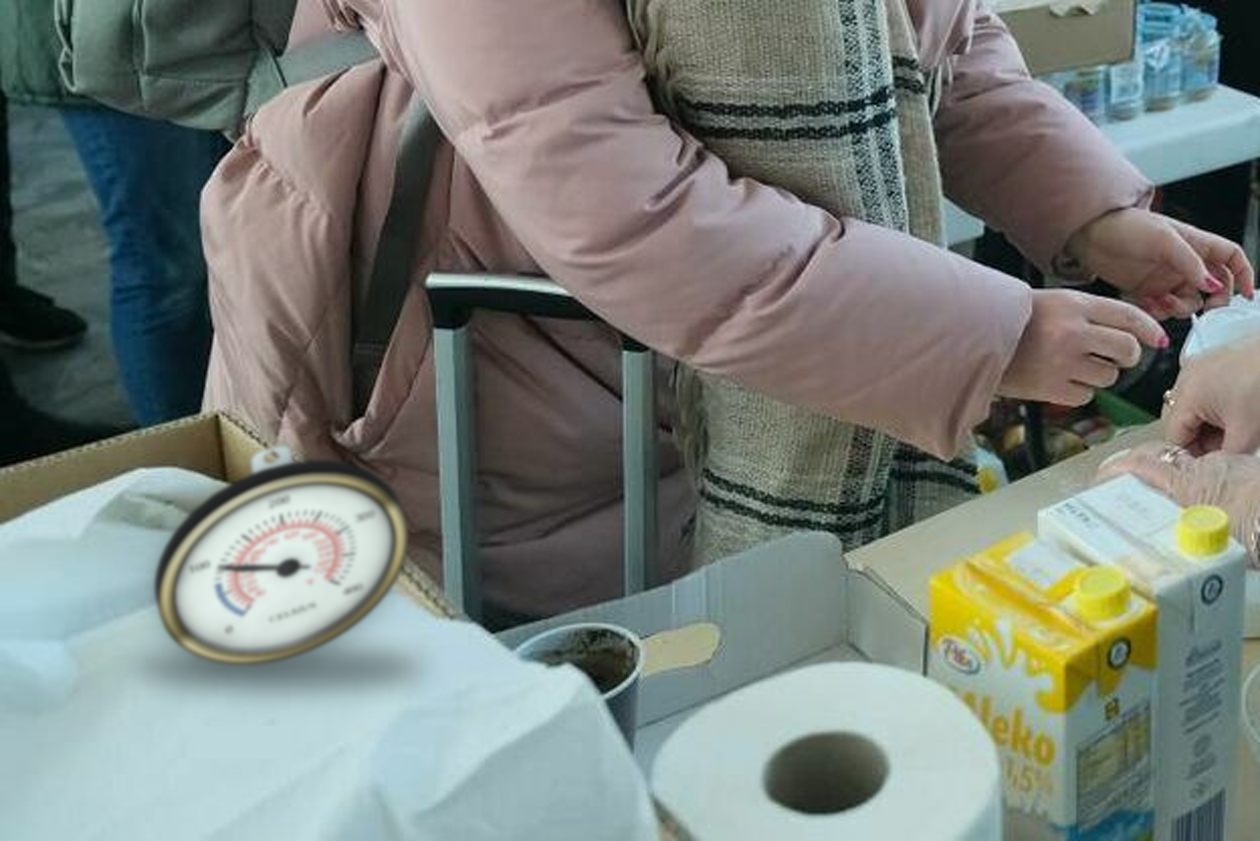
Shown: value=100 unit=°C
